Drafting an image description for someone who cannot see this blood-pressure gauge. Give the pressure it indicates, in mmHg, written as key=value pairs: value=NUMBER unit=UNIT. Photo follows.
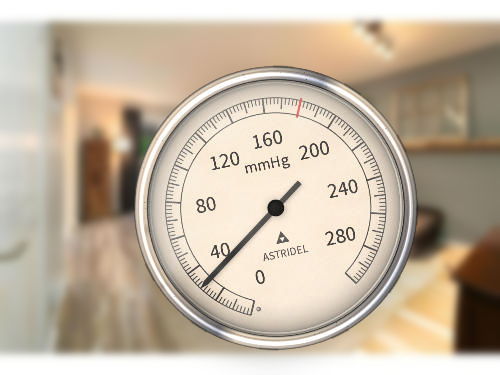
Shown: value=30 unit=mmHg
